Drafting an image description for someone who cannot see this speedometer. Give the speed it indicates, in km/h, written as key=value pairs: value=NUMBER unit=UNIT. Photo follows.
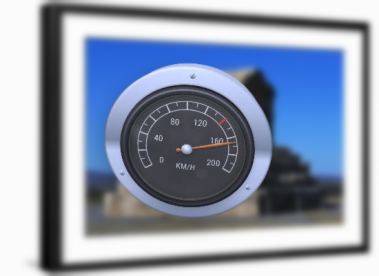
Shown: value=165 unit=km/h
